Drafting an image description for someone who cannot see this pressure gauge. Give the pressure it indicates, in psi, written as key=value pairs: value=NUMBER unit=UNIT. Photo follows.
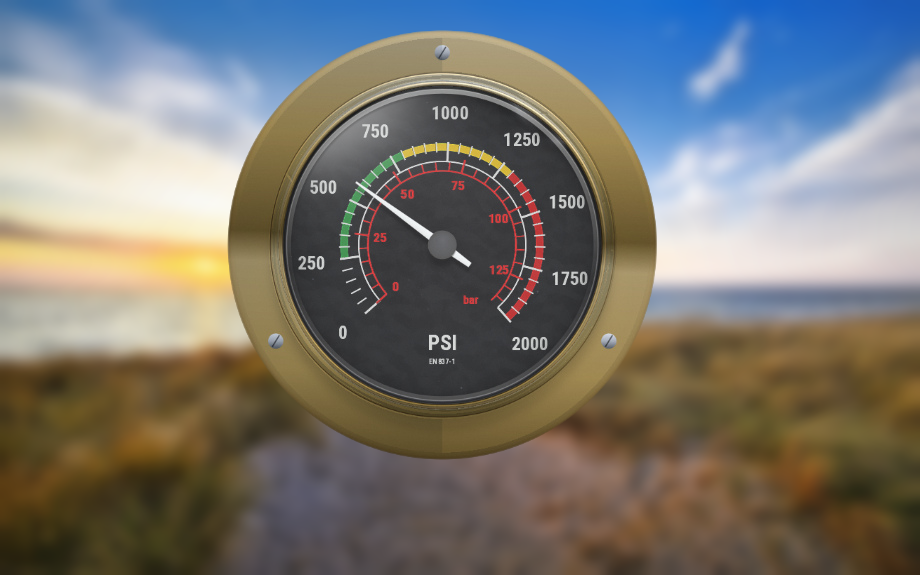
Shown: value=575 unit=psi
